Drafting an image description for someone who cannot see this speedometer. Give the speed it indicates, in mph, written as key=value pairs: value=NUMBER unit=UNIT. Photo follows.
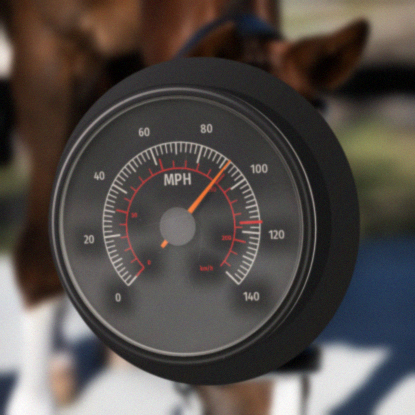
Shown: value=92 unit=mph
